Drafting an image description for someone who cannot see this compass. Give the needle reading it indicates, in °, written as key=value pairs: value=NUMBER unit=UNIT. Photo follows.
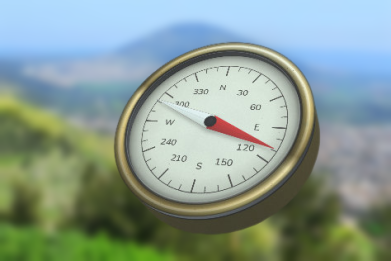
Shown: value=110 unit=°
